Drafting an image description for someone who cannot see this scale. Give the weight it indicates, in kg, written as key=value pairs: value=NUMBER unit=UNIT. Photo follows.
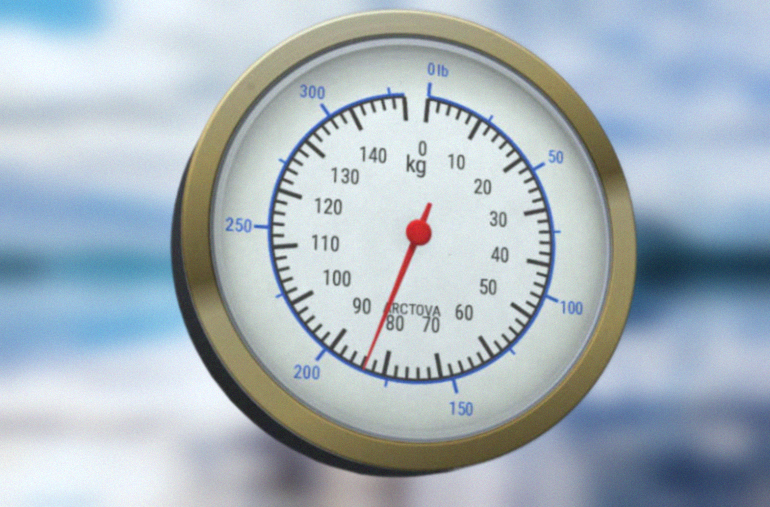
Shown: value=84 unit=kg
